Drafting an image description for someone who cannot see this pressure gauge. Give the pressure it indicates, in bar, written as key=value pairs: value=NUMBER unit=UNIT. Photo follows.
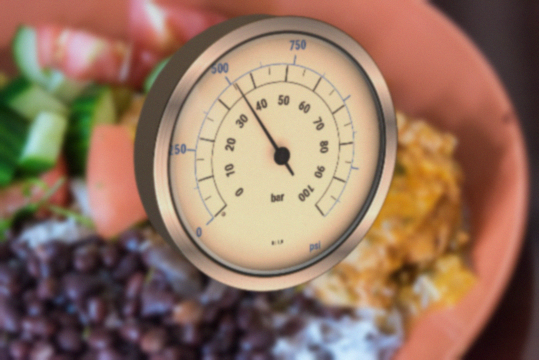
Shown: value=35 unit=bar
